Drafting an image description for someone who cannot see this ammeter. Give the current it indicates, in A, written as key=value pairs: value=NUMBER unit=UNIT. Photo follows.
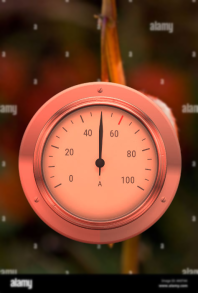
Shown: value=50 unit=A
